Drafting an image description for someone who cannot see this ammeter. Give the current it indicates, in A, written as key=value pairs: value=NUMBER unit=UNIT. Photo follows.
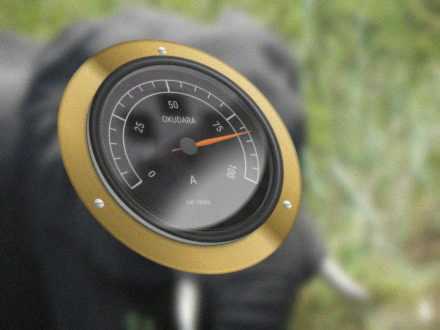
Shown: value=82.5 unit=A
